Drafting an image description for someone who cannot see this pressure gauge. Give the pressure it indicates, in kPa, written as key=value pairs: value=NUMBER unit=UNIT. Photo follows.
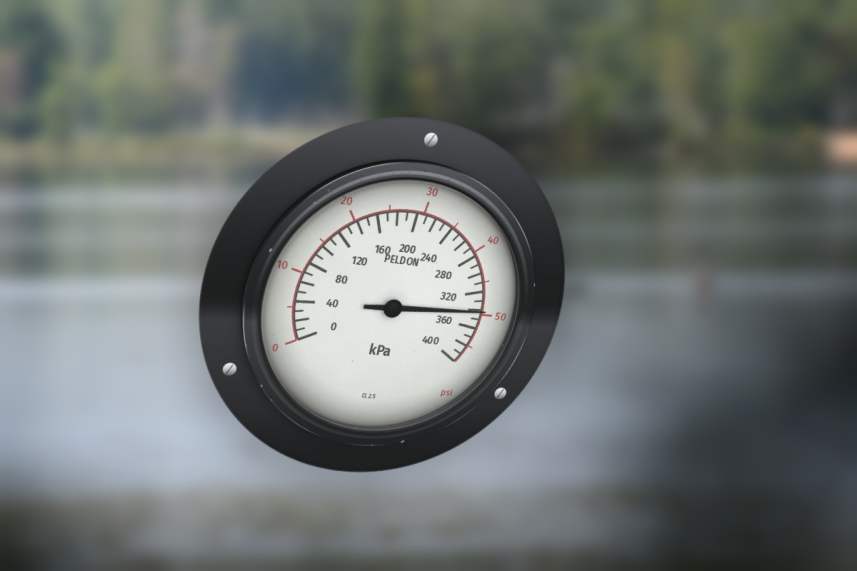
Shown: value=340 unit=kPa
